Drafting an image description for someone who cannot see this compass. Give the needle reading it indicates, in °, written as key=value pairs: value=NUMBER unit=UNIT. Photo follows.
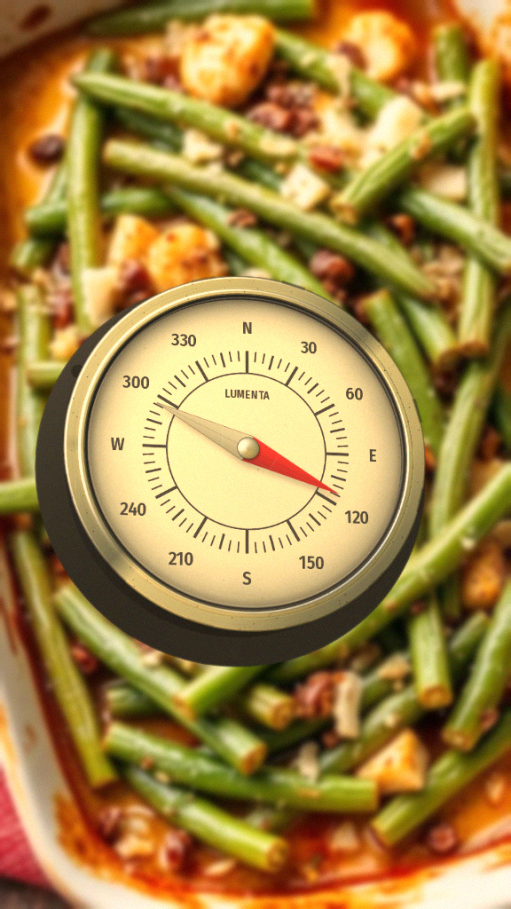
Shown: value=115 unit=°
